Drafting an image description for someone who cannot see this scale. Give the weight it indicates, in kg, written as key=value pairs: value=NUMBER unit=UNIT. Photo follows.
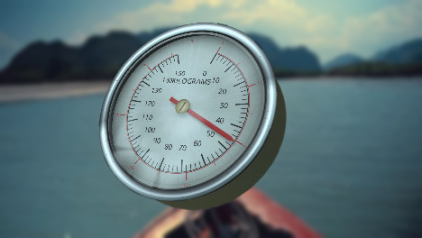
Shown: value=46 unit=kg
